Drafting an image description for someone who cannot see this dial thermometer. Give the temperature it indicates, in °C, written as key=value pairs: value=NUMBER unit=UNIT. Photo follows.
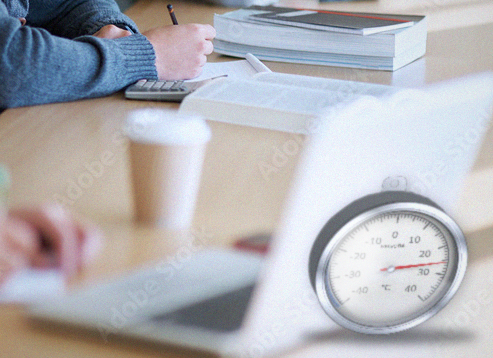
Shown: value=25 unit=°C
